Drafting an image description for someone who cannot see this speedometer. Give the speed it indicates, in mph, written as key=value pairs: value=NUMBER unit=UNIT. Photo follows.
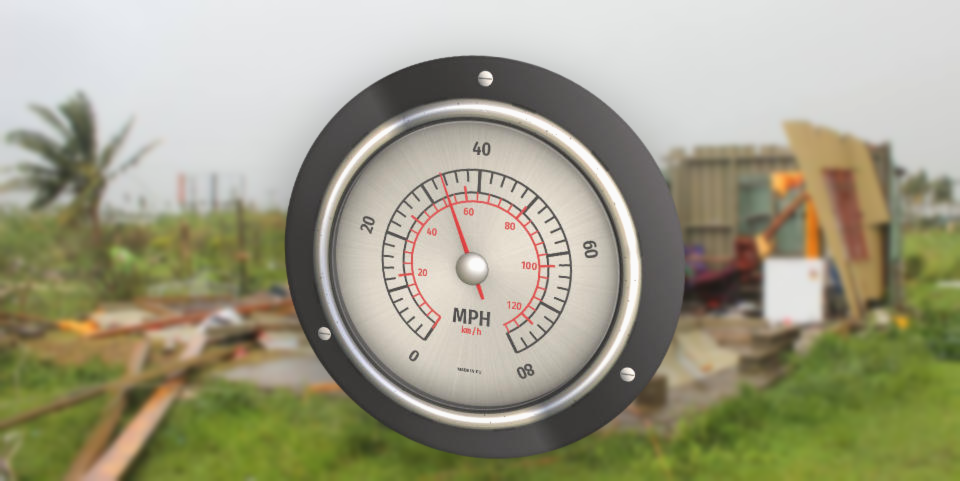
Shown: value=34 unit=mph
